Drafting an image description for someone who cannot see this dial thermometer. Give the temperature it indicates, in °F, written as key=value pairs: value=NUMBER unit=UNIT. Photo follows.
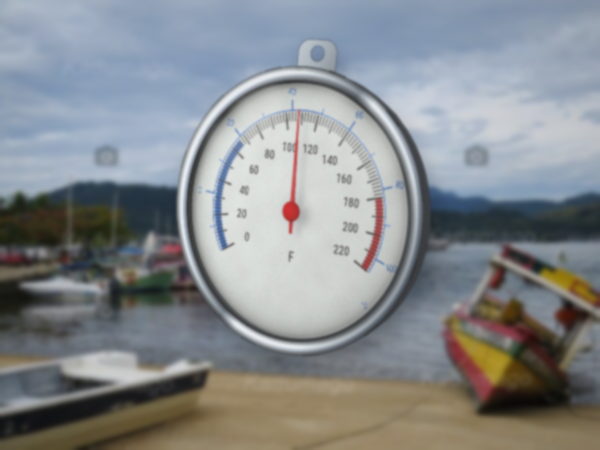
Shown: value=110 unit=°F
